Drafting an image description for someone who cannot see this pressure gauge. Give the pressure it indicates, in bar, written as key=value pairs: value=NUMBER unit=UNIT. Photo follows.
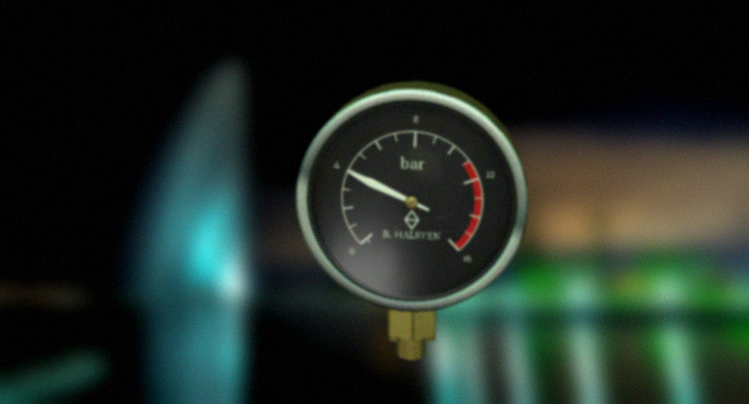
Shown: value=4 unit=bar
